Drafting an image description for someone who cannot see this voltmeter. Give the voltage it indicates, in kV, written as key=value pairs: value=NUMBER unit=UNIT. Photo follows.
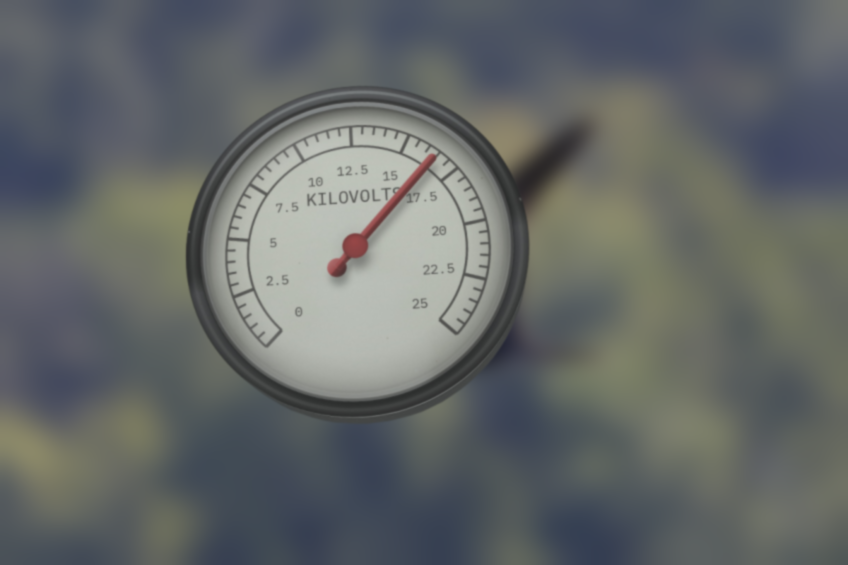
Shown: value=16.5 unit=kV
